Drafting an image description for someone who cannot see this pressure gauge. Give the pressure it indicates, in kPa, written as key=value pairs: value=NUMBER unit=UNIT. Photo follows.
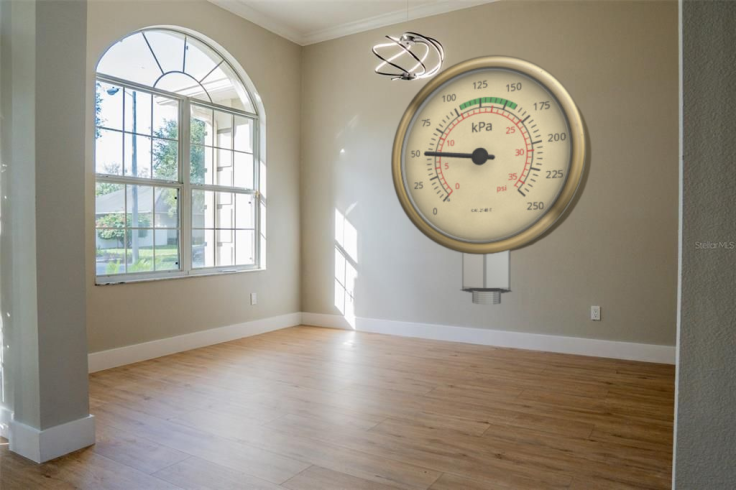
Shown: value=50 unit=kPa
